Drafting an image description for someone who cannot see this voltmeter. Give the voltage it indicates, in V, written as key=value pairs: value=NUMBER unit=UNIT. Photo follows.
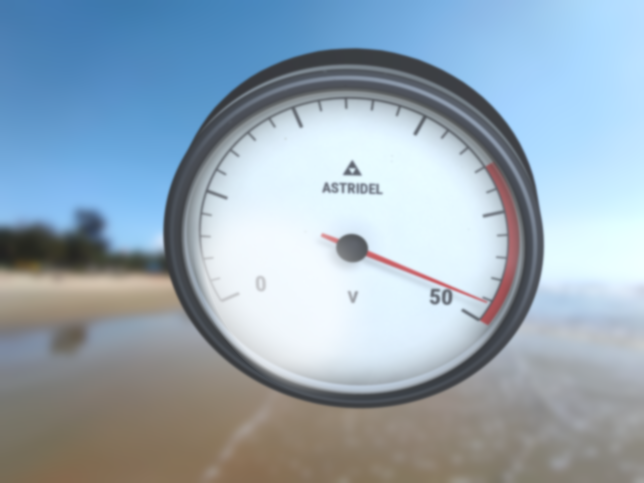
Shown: value=48 unit=V
